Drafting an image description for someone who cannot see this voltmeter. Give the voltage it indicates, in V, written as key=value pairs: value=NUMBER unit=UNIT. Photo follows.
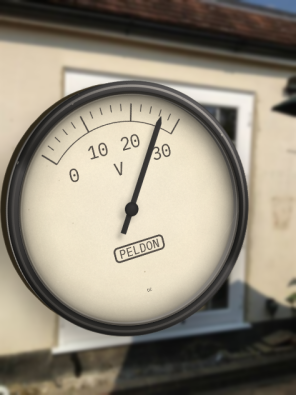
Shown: value=26 unit=V
